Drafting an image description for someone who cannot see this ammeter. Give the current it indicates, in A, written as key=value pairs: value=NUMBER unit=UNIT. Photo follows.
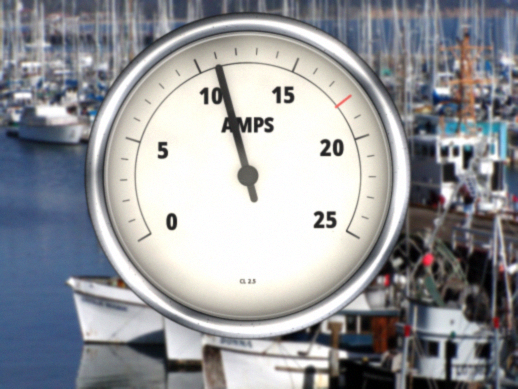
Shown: value=11 unit=A
